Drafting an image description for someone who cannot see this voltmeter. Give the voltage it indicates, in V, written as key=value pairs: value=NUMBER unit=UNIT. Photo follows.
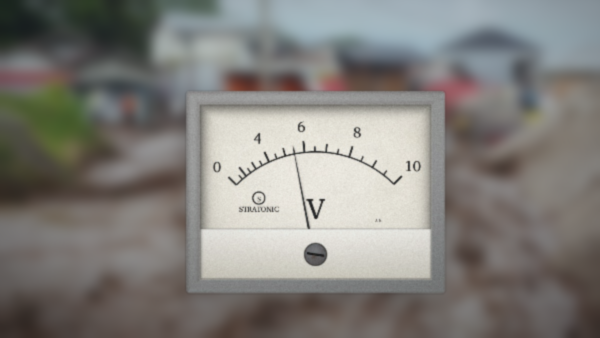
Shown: value=5.5 unit=V
